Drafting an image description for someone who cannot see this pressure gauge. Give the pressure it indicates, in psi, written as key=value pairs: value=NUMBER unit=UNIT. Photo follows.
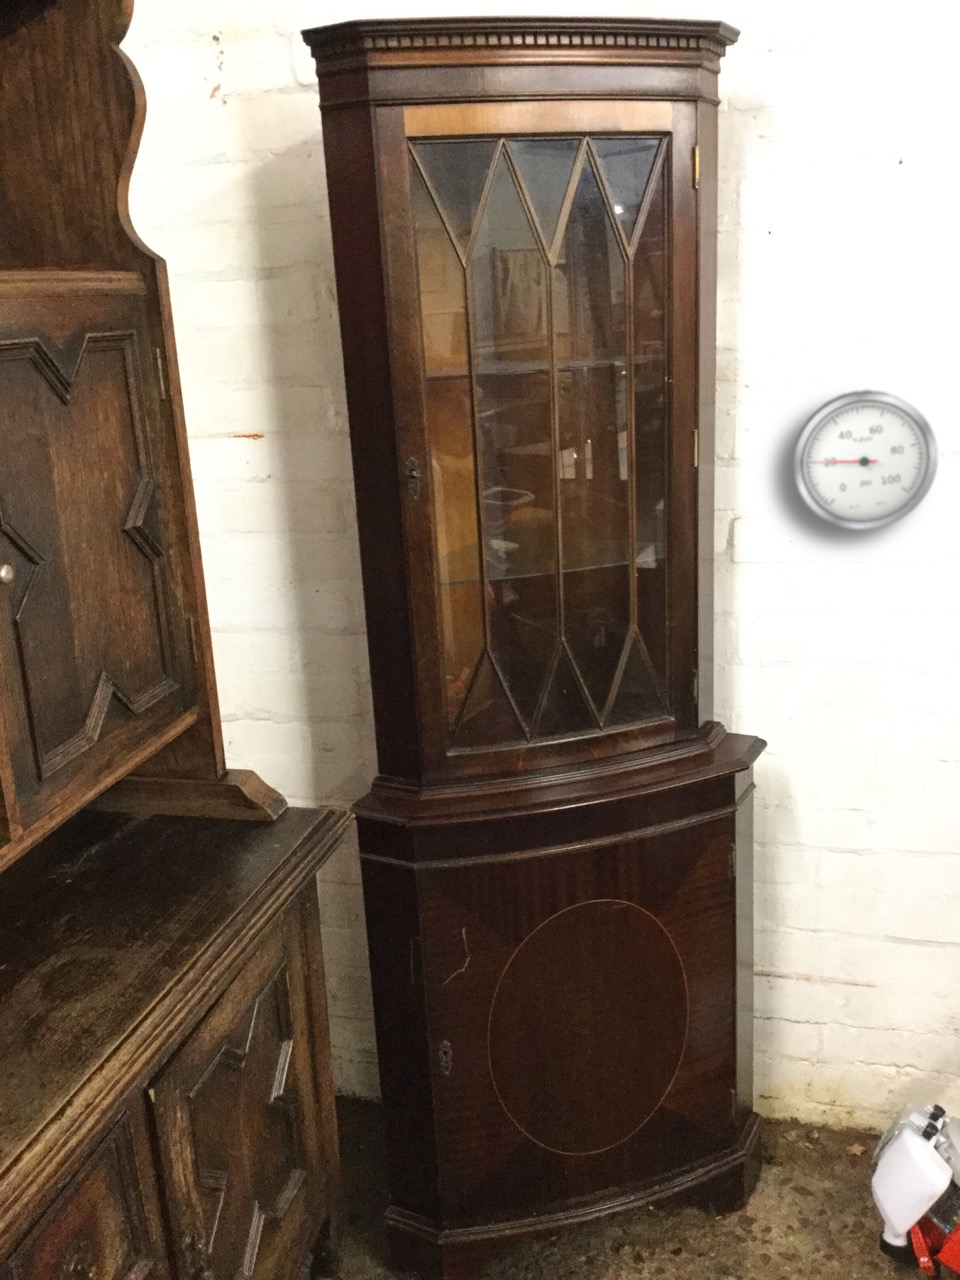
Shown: value=20 unit=psi
